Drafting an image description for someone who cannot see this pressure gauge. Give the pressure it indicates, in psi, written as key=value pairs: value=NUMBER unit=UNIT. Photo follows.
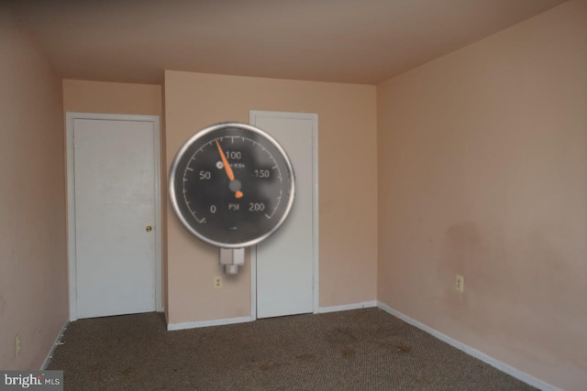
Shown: value=85 unit=psi
